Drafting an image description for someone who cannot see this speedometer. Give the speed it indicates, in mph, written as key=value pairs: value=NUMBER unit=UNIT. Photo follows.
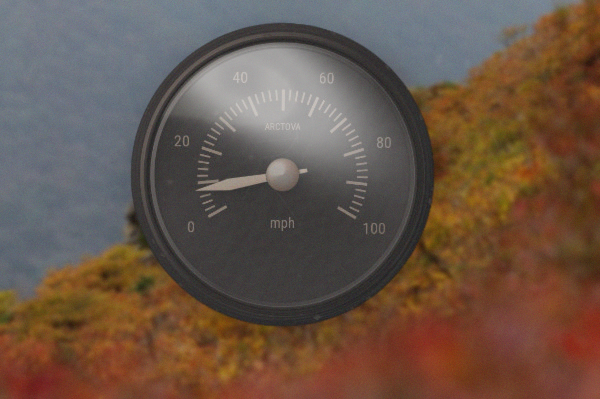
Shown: value=8 unit=mph
